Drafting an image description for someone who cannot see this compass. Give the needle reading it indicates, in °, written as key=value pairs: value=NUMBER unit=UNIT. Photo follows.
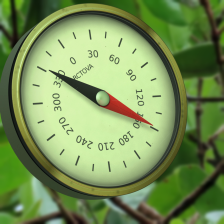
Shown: value=150 unit=°
